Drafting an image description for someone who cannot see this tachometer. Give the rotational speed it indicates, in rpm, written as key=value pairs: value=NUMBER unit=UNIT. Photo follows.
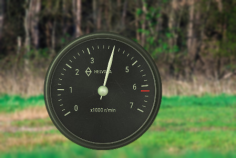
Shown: value=4000 unit=rpm
